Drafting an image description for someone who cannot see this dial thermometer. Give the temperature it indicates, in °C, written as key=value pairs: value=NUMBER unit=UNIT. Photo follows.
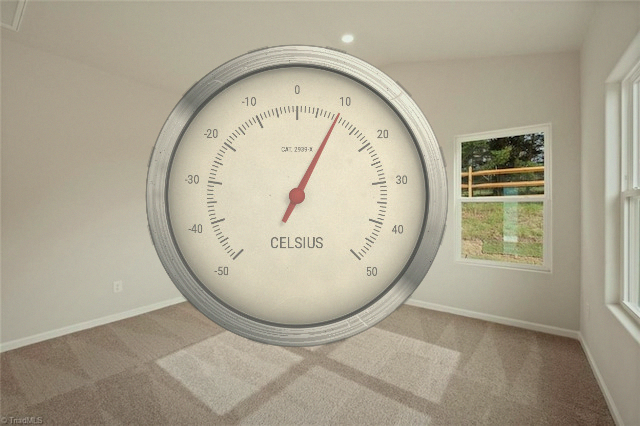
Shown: value=10 unit=°C
